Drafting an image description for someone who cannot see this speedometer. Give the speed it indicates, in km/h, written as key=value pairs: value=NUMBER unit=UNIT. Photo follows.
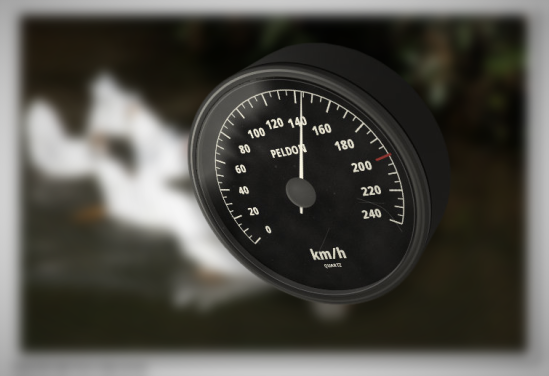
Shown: value=145 unit=km/h
